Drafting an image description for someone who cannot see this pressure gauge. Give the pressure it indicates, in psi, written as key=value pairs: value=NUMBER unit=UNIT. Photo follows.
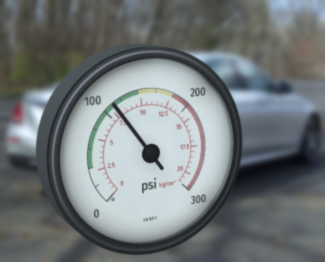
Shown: value=110 unit=psi
